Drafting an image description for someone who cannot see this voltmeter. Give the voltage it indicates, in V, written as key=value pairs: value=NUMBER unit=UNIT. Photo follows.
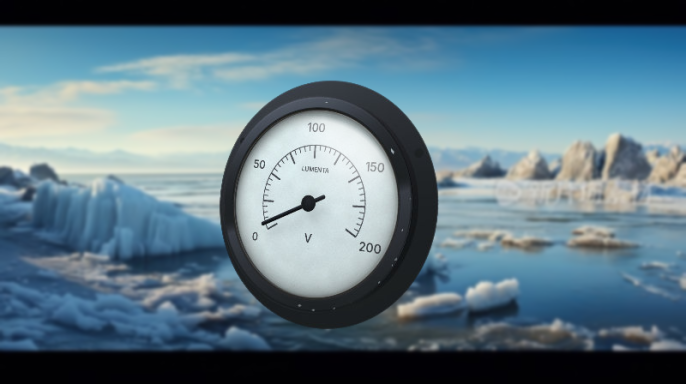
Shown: value=5 unit=V
